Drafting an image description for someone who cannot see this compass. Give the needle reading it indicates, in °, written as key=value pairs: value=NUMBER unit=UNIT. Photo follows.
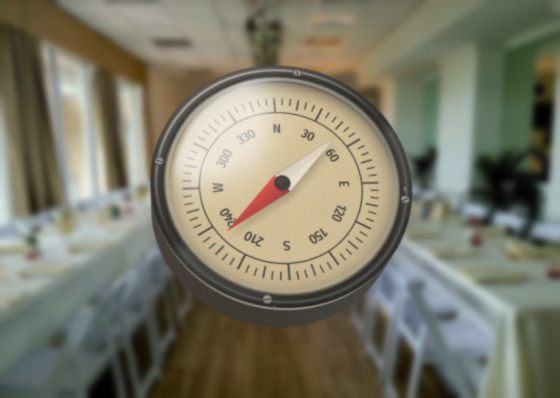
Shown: value=230 unit=°
